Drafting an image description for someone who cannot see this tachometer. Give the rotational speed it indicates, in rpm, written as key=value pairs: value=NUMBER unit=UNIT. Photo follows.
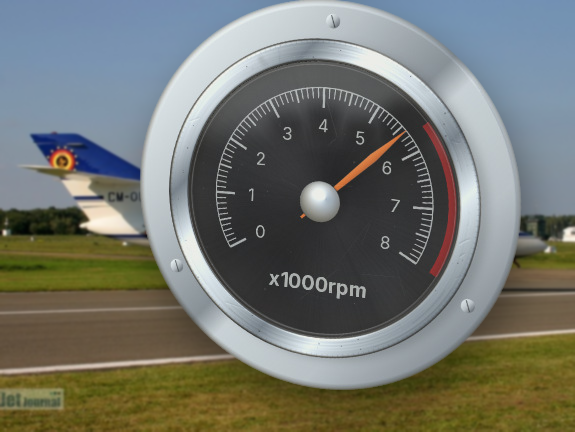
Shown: value=5600 unit=rpm
